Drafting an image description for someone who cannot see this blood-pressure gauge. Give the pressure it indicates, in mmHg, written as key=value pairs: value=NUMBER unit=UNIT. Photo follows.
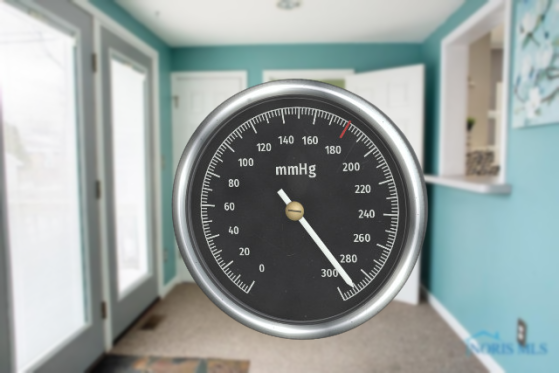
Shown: value=290 unit=mmHg
